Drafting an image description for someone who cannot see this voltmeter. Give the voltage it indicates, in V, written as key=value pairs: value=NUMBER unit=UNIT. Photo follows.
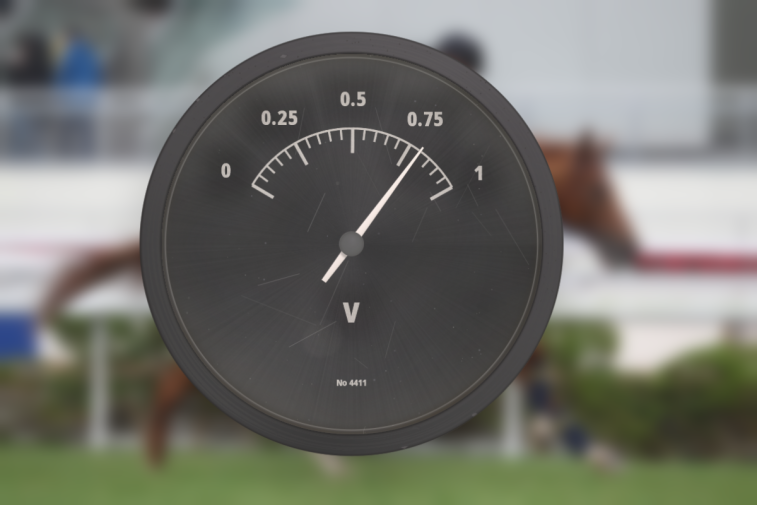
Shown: value=0.8 unit=V
